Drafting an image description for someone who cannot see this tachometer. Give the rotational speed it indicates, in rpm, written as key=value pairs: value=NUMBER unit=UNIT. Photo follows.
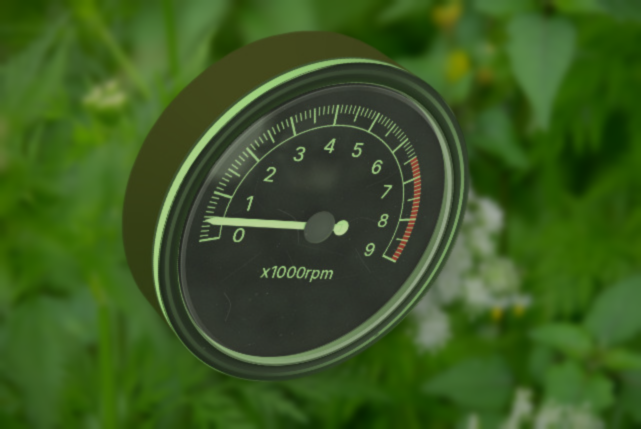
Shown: value=500 unit=rpm
